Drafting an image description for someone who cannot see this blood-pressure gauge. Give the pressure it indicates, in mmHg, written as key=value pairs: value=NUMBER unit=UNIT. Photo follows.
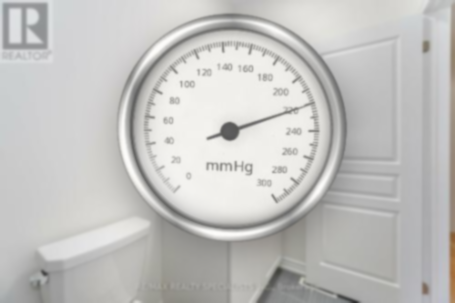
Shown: value=220 unit=mmHg
